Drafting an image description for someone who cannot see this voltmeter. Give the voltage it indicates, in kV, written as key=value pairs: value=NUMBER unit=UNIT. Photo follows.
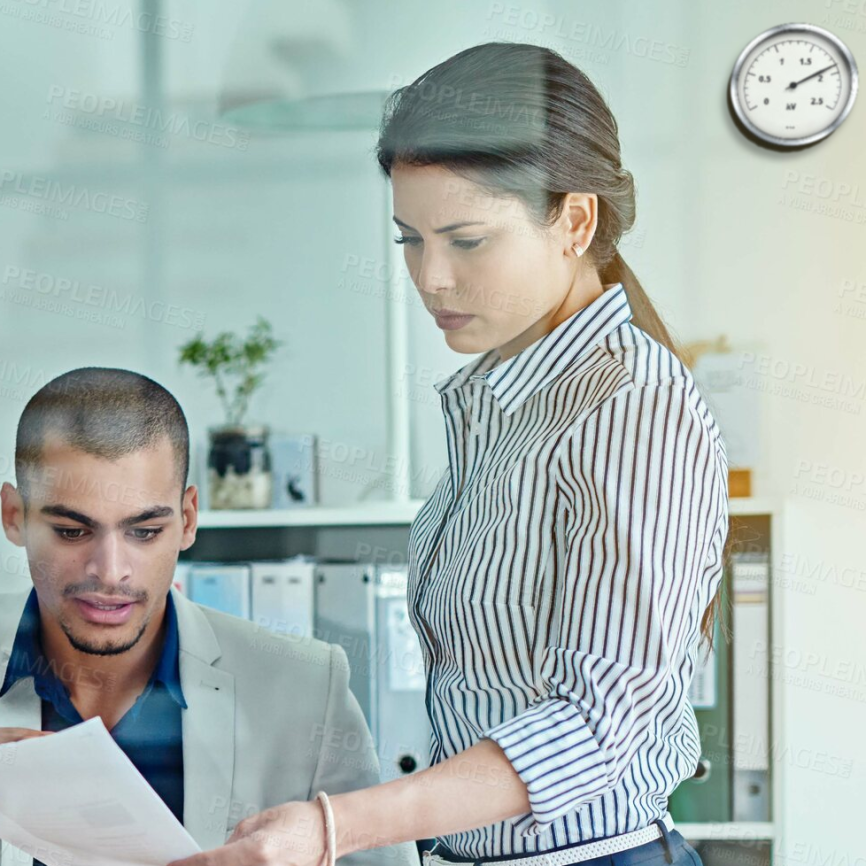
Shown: value=1.9 unit=kV
